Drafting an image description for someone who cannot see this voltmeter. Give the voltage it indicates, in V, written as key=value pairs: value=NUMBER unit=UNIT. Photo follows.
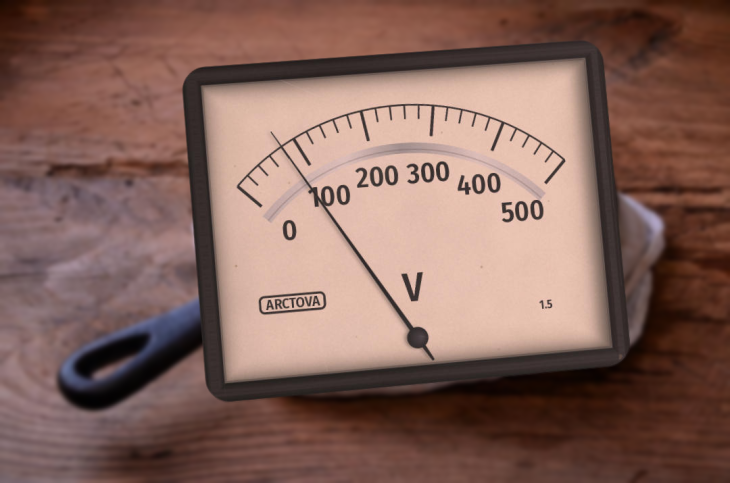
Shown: value=80 unit=V
